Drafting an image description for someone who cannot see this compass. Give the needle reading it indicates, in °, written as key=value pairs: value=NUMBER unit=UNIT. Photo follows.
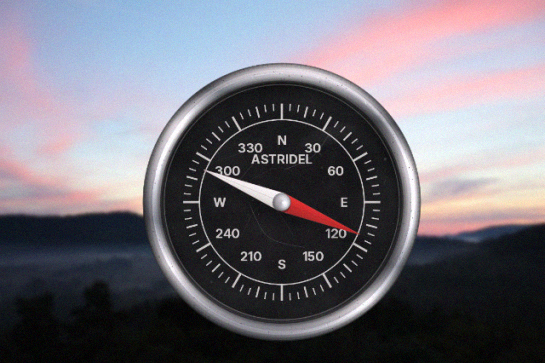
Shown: value=112.5 unit=°
